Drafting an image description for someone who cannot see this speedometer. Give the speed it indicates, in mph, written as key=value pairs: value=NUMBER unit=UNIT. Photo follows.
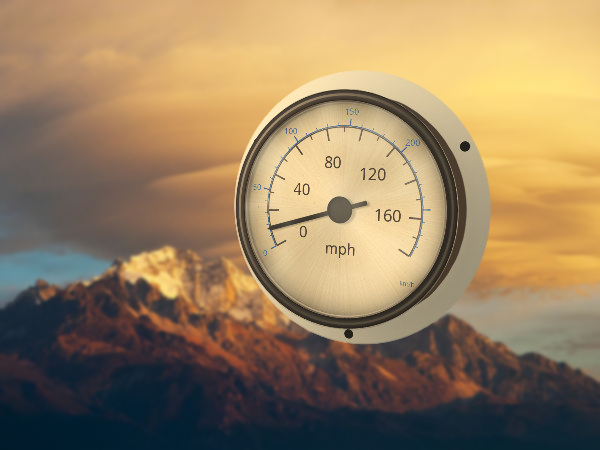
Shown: value=10 unit=mph
